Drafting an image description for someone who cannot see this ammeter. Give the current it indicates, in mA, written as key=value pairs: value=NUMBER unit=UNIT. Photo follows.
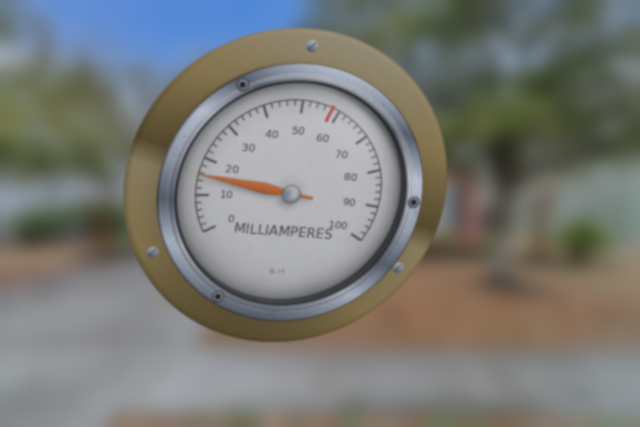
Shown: value=16 unit=mA
